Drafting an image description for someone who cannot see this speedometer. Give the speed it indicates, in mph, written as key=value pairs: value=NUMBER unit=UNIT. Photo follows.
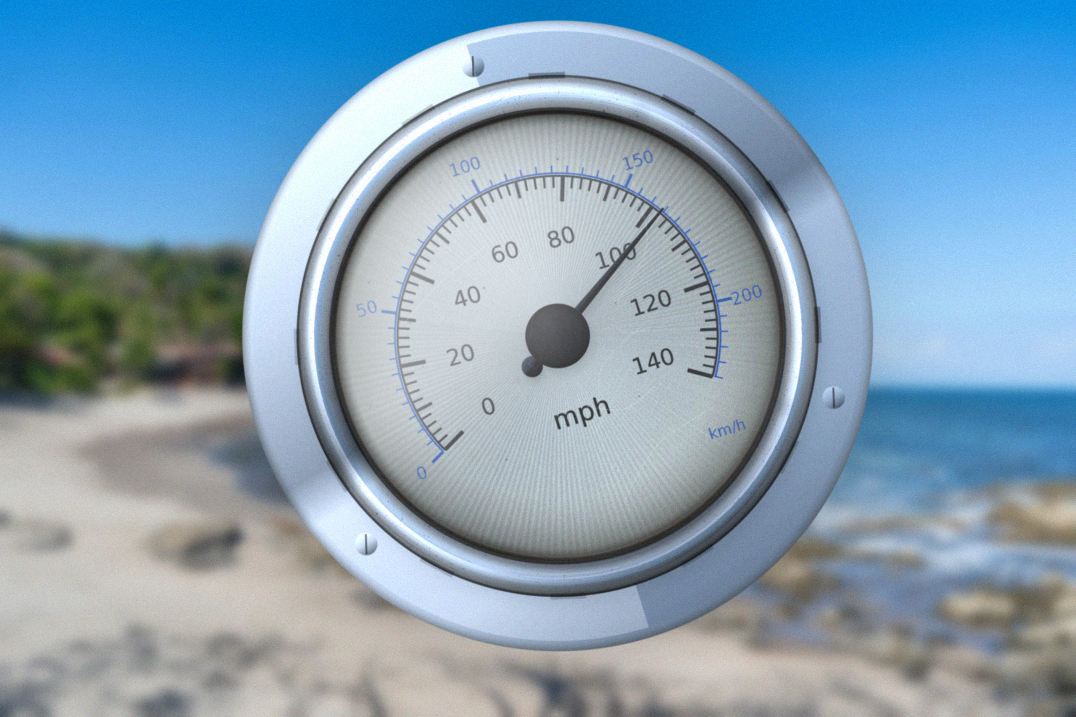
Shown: value=102 unit=mph
